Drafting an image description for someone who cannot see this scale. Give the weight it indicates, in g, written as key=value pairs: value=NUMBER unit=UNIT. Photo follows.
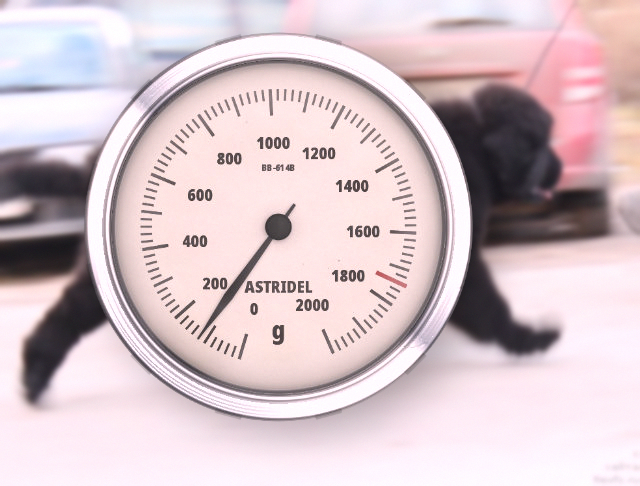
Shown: value=120 unit=g
